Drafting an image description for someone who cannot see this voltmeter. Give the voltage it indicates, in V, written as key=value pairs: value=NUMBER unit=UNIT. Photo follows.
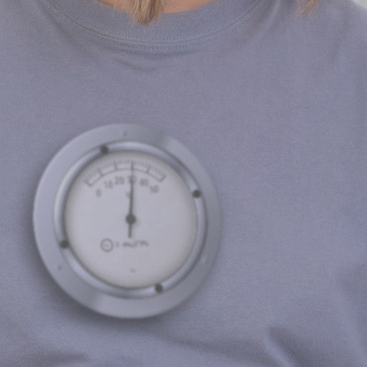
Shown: value=30 unit=V
